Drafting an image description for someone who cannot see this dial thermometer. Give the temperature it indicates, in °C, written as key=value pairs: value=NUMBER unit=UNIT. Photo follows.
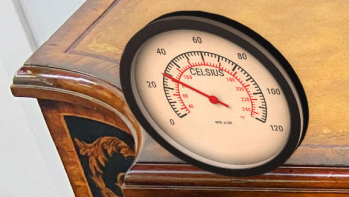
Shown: value=30 unit=°C
